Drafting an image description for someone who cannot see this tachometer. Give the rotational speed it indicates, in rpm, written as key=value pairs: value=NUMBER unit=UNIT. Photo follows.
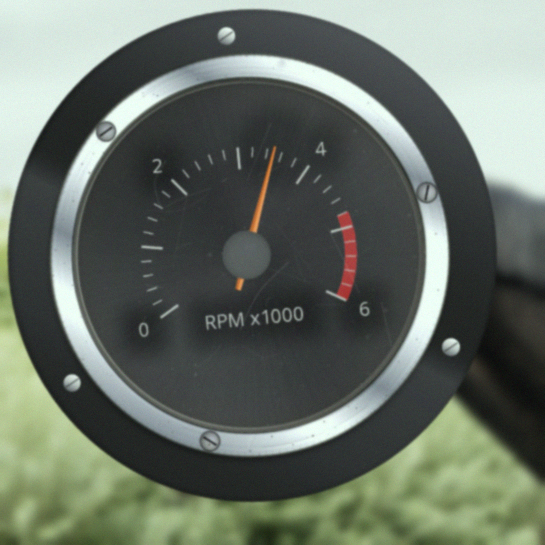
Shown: value=3500 unit=rpm
